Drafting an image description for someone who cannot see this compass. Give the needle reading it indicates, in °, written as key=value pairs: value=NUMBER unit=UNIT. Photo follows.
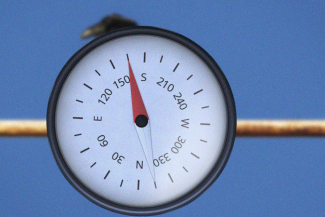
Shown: value=165 unit=°
